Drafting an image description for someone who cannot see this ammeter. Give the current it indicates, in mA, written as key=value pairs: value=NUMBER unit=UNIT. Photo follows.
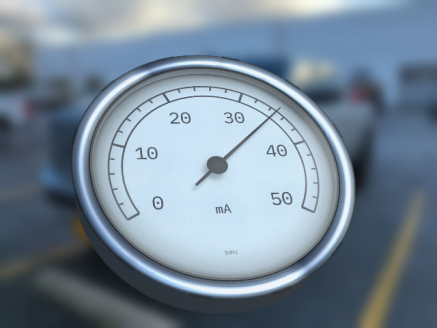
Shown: value=35 unit=mA
